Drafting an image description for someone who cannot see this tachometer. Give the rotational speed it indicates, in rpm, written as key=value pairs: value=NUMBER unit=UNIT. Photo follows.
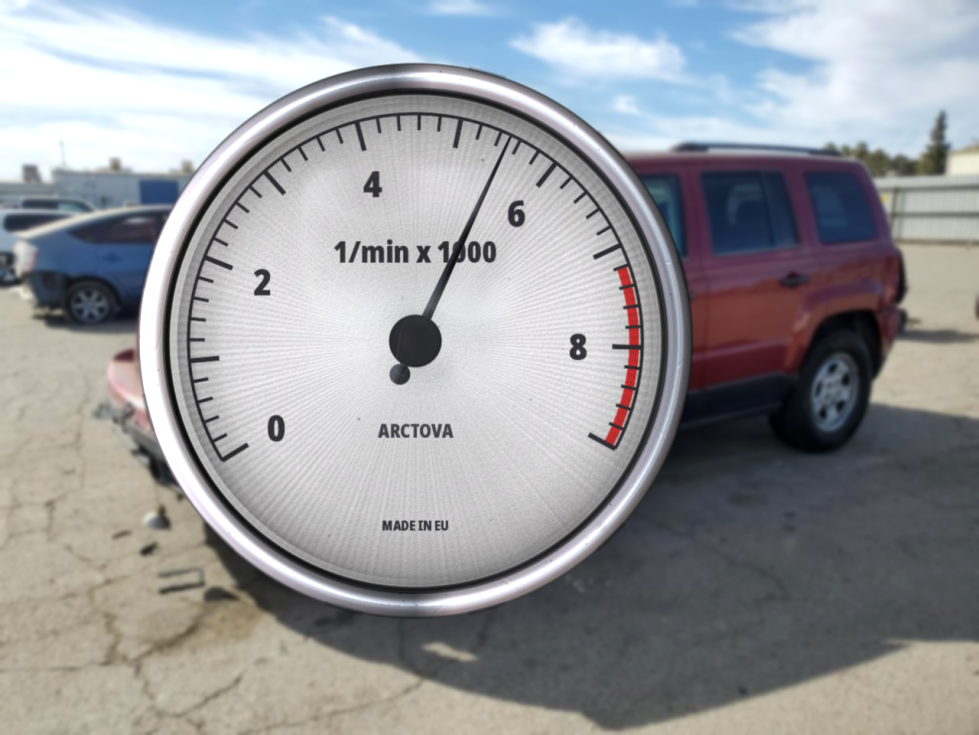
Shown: value=5500 unit=rpm
